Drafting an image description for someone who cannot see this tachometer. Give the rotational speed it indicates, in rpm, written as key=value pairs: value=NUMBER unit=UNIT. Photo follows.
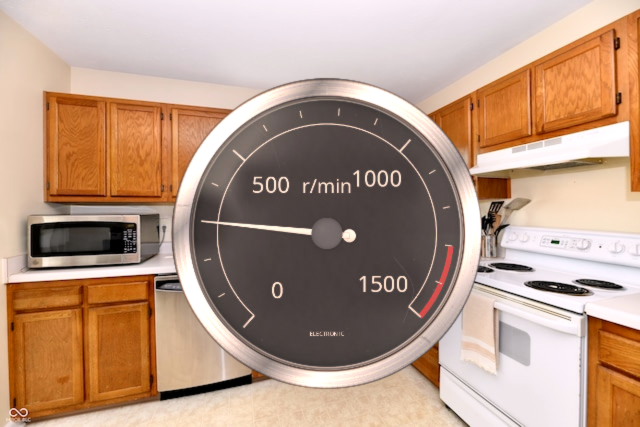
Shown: value=300 unit=rpm
